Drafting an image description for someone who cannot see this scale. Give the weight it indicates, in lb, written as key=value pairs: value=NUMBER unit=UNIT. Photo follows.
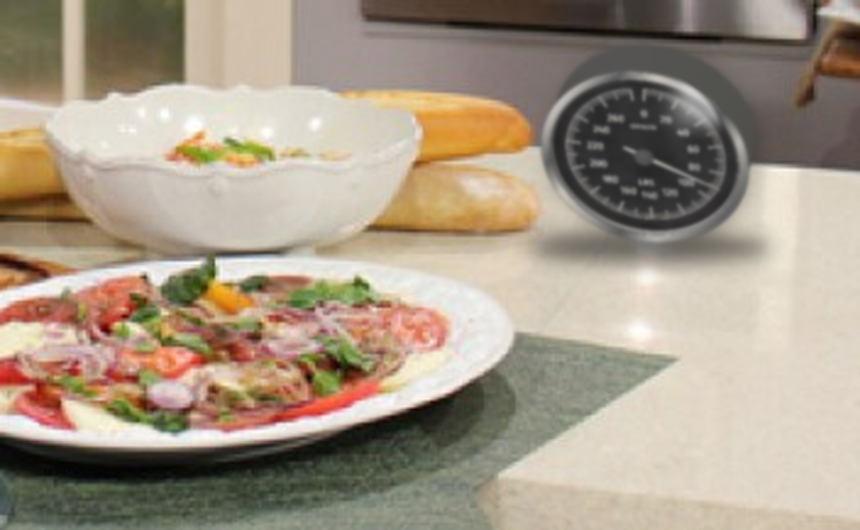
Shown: value=90 unit=lb
